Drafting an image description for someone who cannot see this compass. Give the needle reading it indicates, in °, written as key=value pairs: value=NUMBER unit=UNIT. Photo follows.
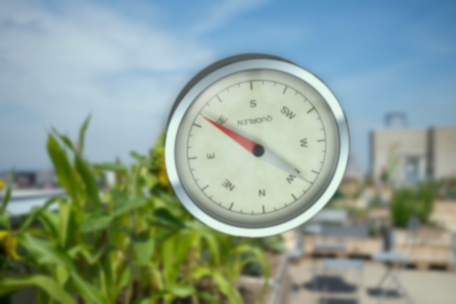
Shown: value=130 unit=°
